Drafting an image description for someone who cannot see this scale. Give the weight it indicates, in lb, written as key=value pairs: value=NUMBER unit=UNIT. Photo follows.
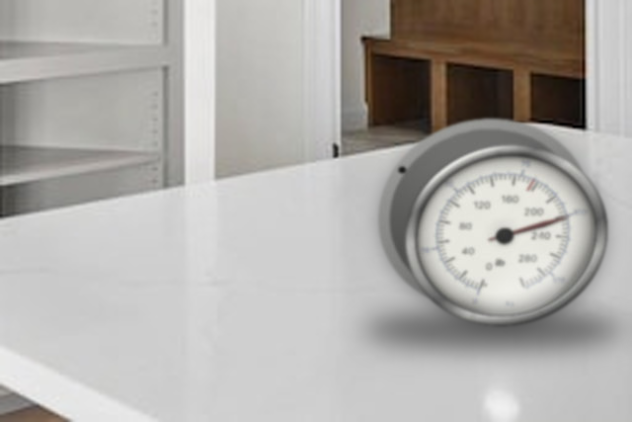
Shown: value=220 unit=lb
